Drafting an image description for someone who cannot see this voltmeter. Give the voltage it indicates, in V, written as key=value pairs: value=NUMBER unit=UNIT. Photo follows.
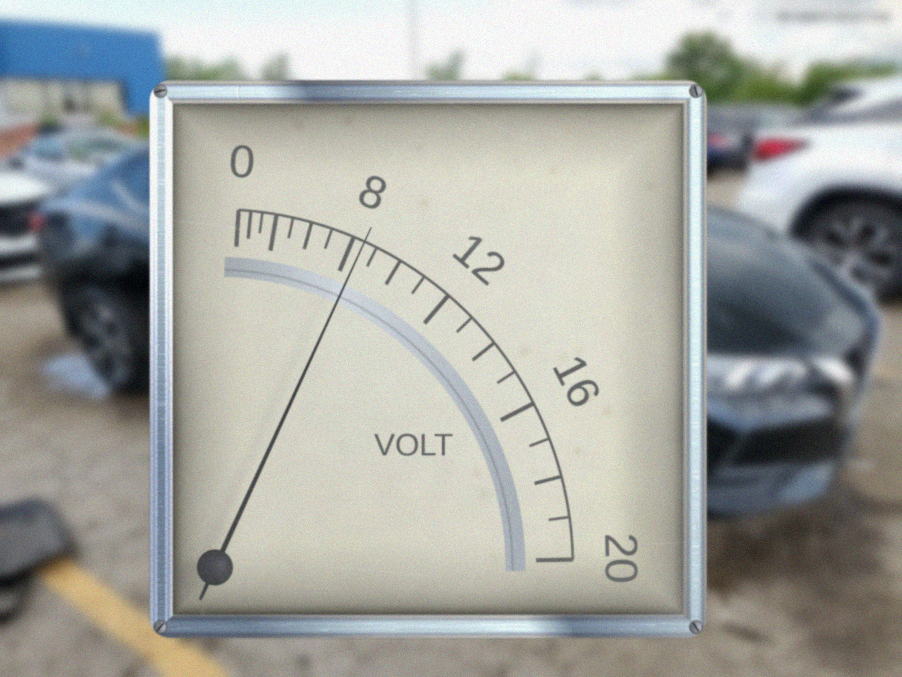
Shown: value=8.5 unit=V
